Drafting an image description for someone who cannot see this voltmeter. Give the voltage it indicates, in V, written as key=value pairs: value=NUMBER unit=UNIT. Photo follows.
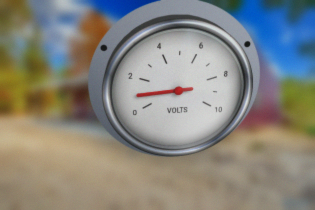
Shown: value=1 unit=V
